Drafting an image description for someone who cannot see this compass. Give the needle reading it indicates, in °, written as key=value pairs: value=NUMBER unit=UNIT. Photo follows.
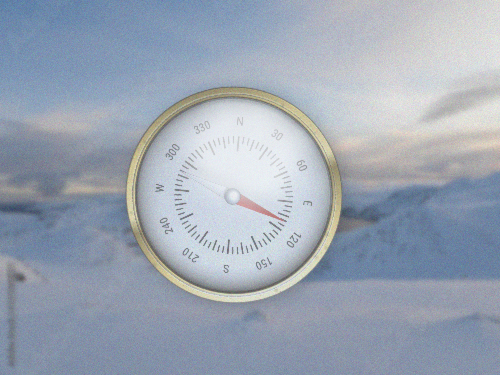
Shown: value=110 unit=°
